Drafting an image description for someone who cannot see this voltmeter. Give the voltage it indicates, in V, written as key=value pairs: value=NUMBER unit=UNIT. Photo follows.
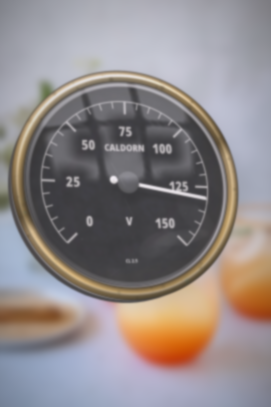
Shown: value=130 unit=V
